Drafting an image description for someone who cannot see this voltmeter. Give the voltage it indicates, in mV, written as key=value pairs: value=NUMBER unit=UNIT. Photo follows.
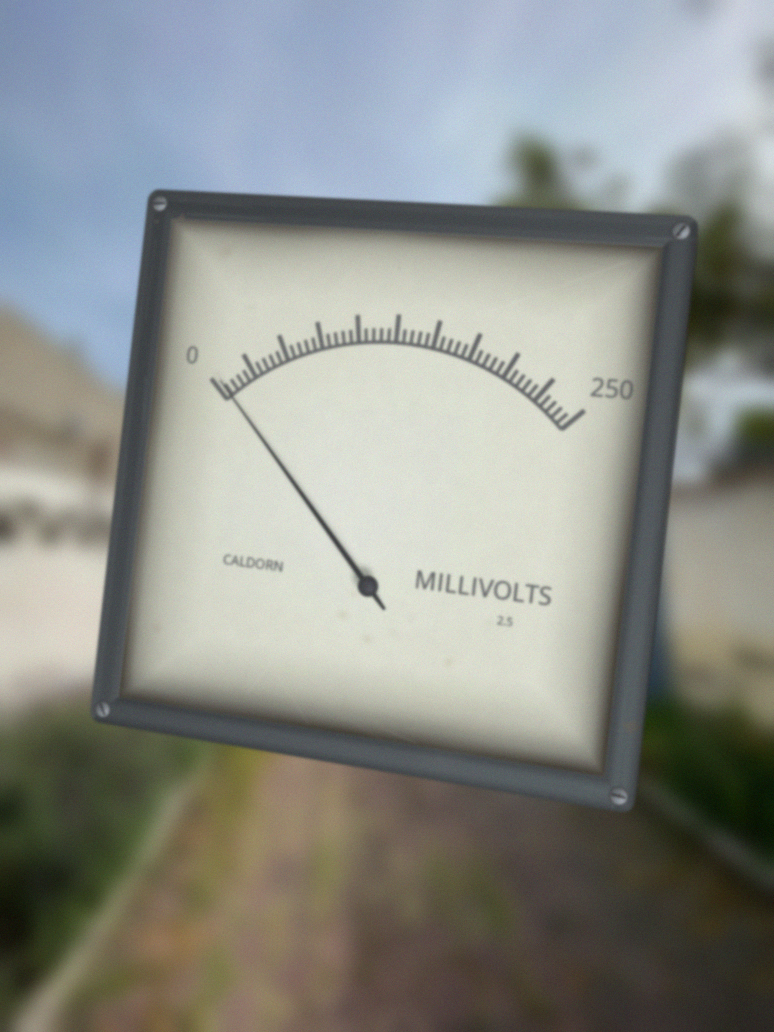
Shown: value=5 unit=mV
